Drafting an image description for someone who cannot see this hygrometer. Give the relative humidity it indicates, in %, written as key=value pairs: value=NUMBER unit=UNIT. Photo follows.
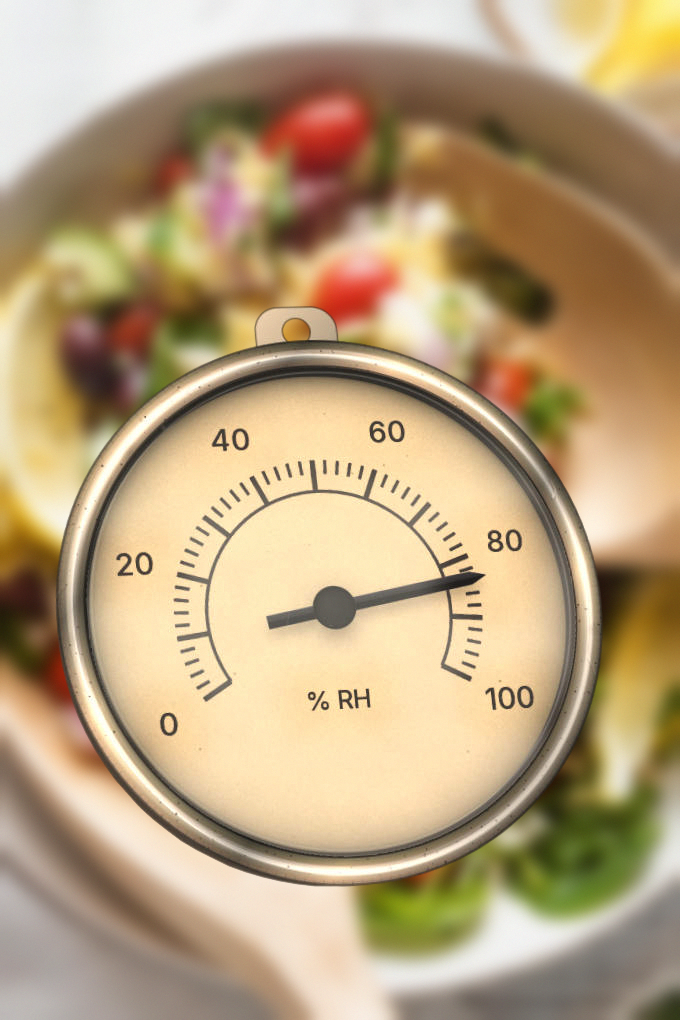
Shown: value=84 unit=%
